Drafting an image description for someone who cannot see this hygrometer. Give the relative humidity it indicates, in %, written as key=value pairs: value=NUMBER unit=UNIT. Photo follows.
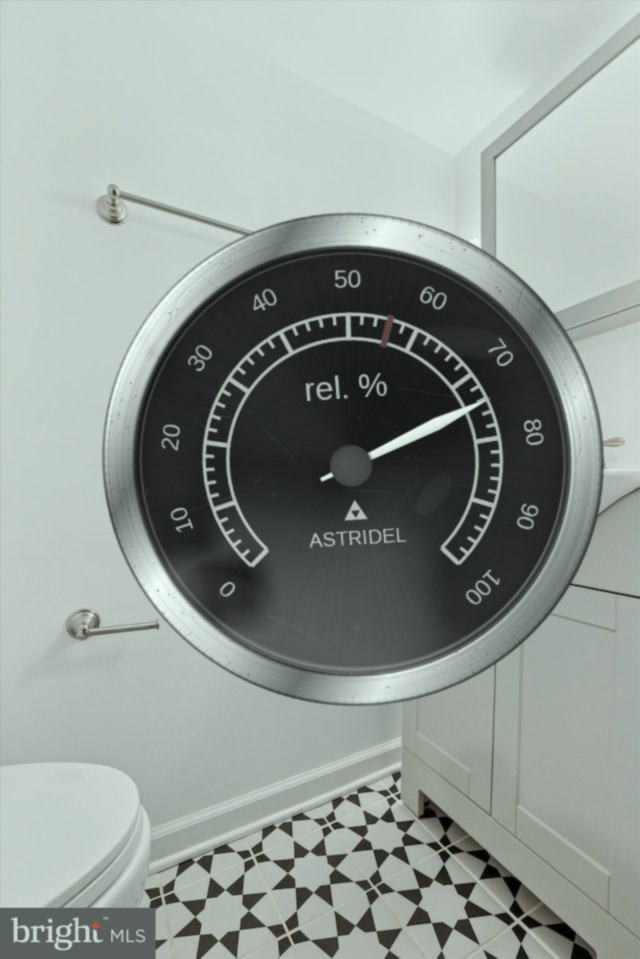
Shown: value=74 unit=%
